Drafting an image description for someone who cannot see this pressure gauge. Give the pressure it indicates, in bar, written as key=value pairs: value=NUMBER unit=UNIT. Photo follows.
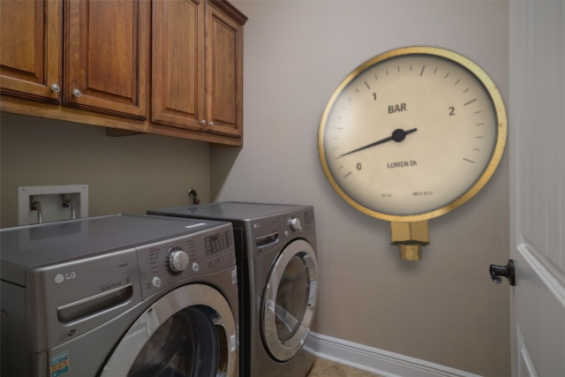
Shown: value=0.2 unit=bar
